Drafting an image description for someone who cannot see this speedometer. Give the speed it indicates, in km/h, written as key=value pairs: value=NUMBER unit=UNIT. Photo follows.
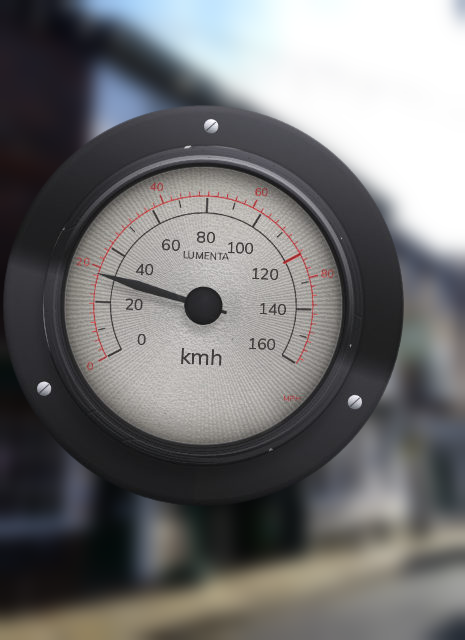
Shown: value=30 unit=km/h
